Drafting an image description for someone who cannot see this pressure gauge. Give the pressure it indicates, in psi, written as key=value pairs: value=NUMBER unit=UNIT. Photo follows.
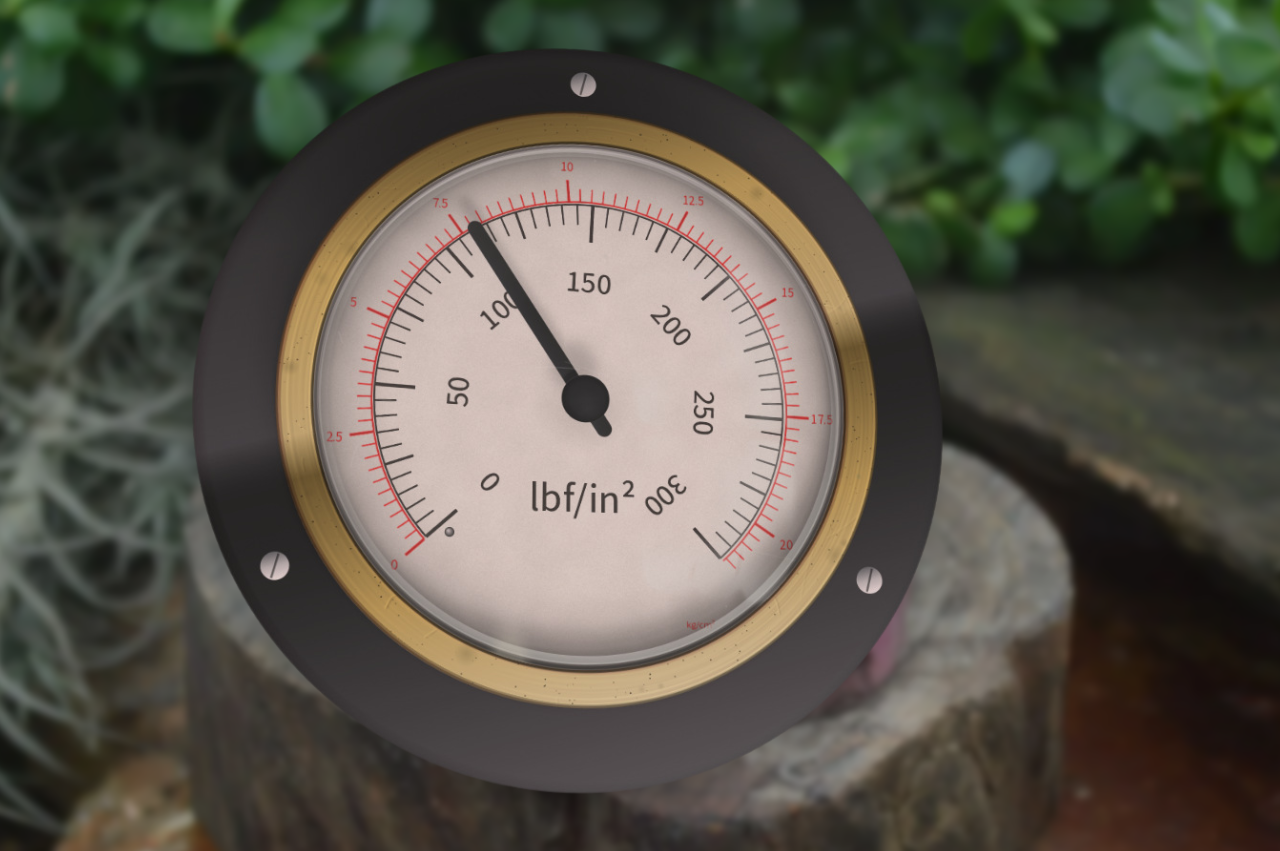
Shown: value=110 unit=psi
